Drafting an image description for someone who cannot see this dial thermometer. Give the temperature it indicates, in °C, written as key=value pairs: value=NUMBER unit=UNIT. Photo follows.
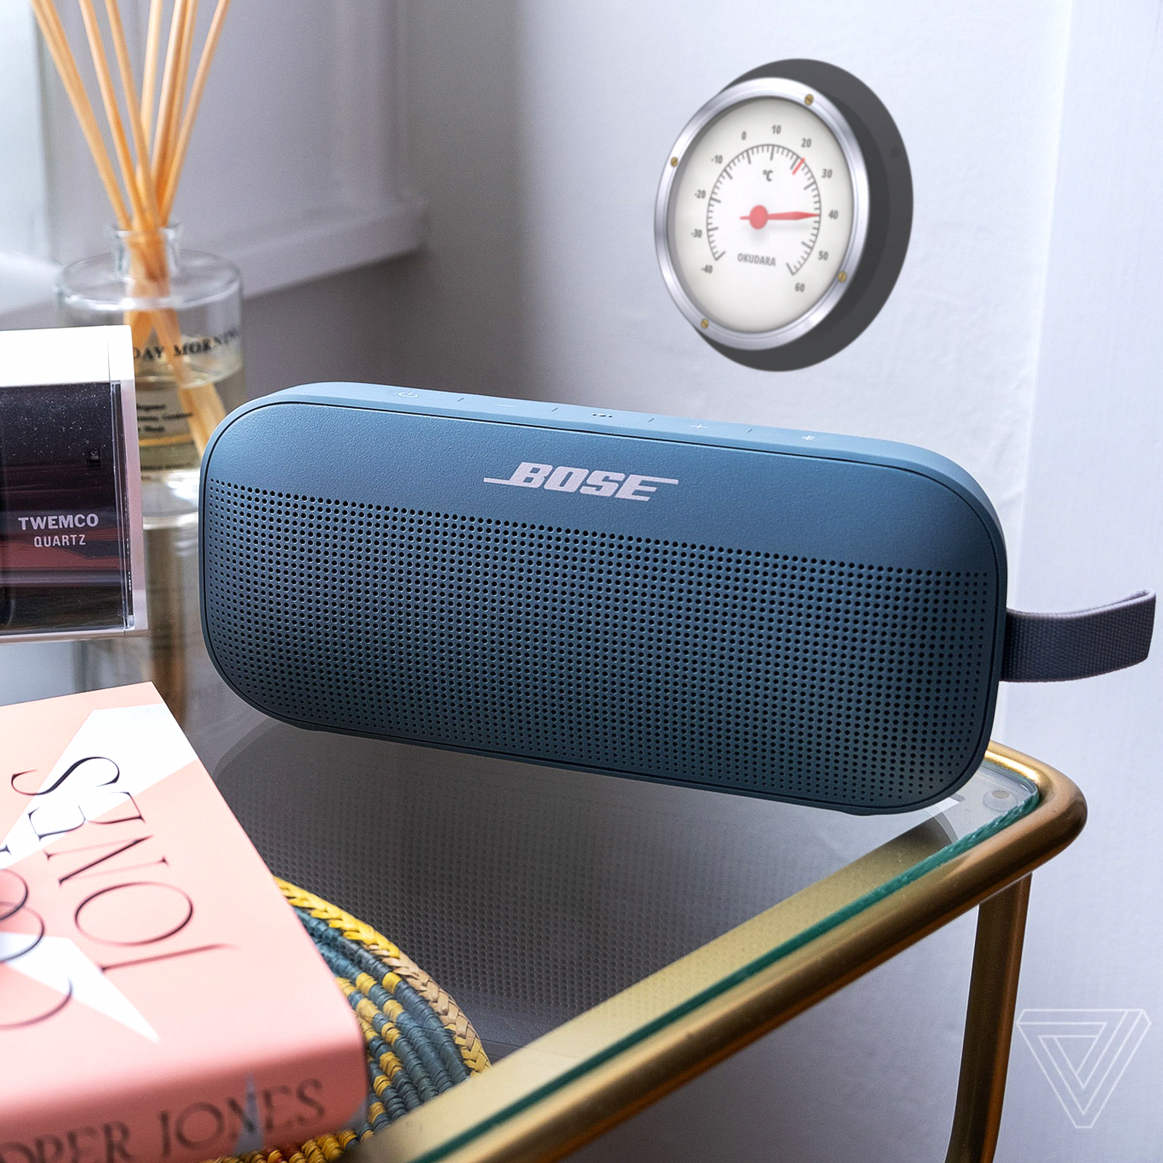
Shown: value=40 unit=°C
